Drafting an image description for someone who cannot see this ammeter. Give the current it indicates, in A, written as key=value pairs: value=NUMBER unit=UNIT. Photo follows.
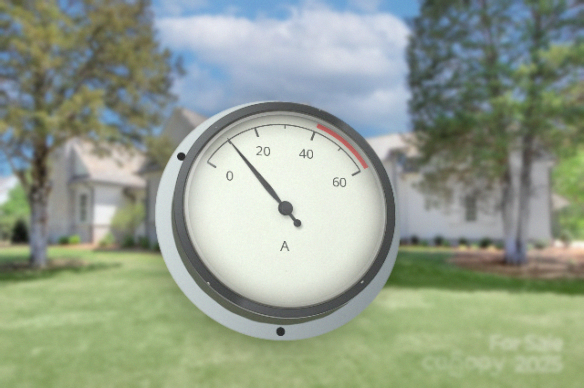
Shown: value=10 unit=A
